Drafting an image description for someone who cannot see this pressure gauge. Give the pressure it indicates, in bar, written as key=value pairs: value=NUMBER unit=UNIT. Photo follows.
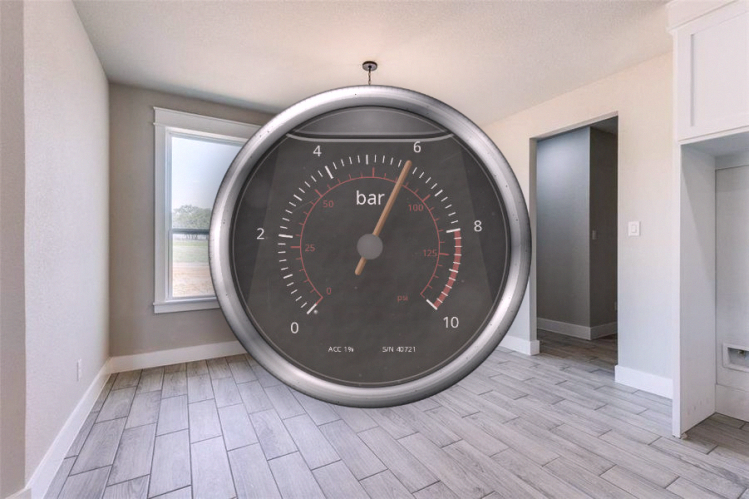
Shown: value=6 unit=bar
